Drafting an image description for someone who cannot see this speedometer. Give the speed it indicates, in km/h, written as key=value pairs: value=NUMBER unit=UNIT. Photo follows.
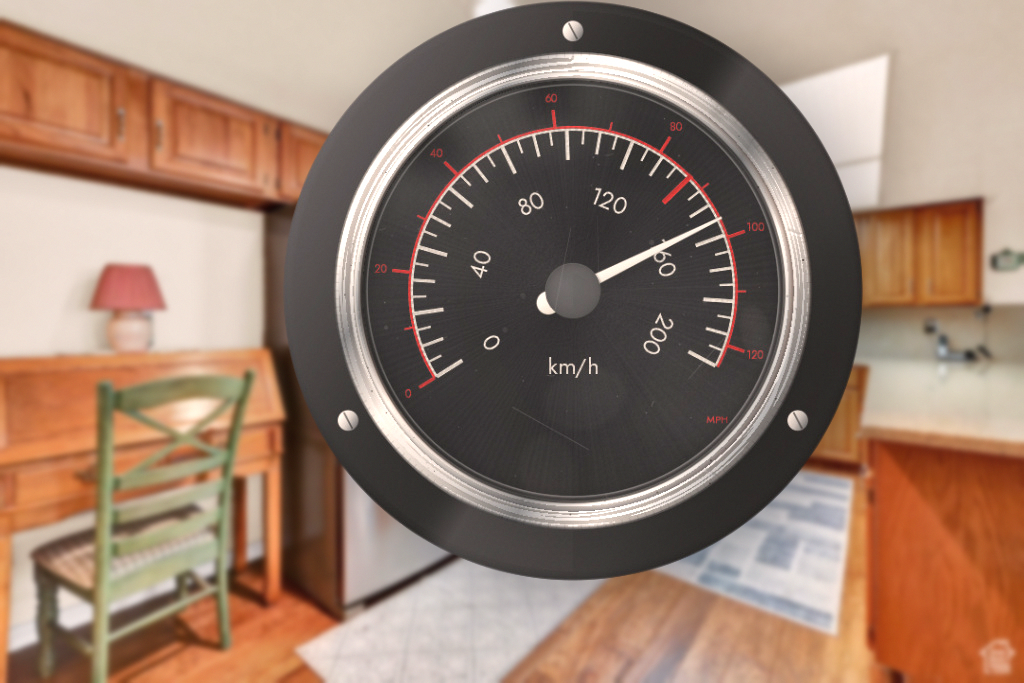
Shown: value=155 unit=km/h
